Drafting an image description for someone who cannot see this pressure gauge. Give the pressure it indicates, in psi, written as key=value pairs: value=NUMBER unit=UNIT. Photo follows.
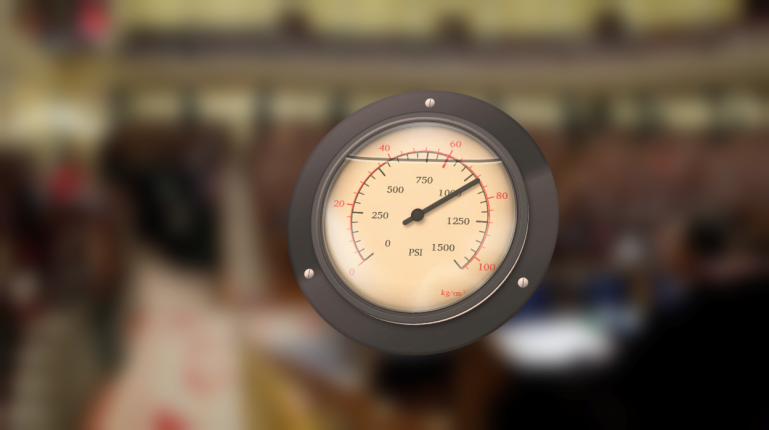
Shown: value=1050 unit=psi
